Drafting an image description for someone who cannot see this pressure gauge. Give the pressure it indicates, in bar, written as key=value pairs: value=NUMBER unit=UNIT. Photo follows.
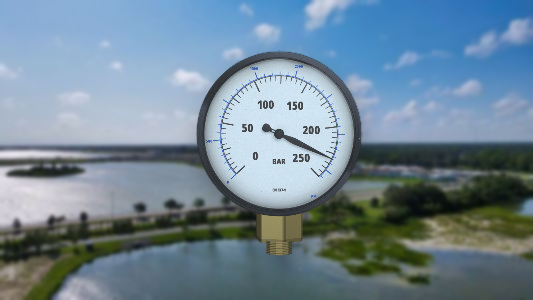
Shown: value=230 unit=bar
